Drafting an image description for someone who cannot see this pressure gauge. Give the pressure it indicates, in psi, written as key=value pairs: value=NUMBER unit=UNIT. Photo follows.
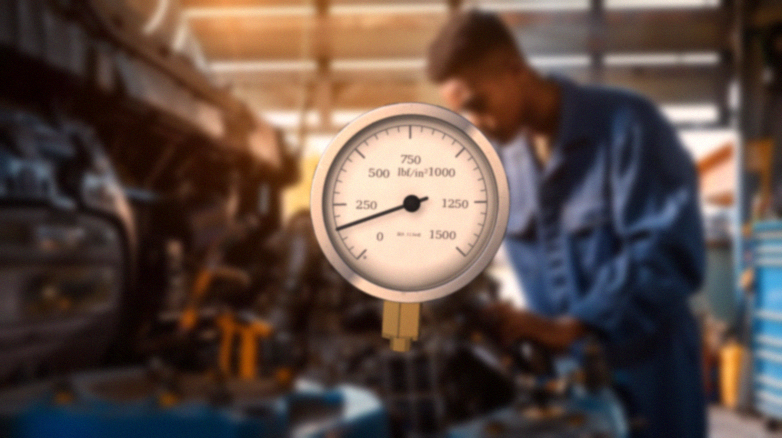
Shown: value=150 unit=psi
